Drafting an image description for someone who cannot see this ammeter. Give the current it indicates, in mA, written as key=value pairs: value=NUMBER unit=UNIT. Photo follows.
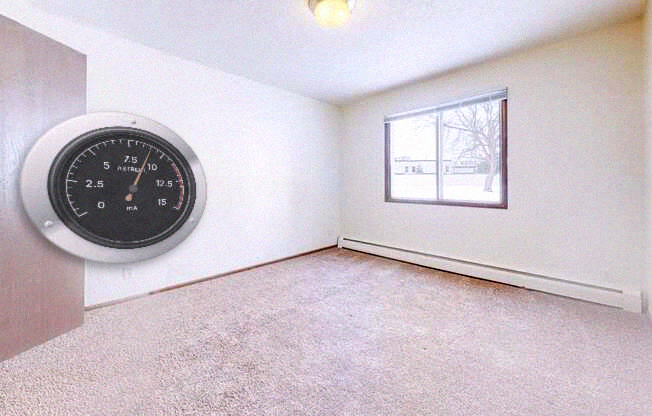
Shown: value=9 unit=mA
